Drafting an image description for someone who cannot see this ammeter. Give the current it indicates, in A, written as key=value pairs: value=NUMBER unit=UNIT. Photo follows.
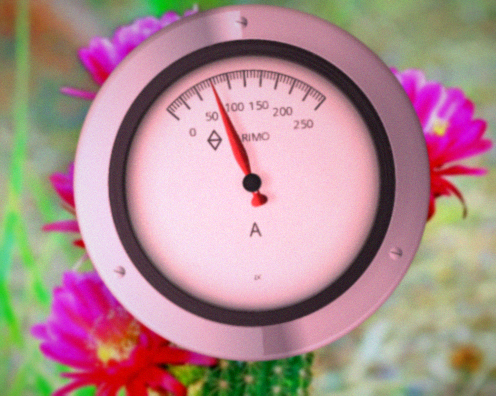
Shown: value=75 unit=A
